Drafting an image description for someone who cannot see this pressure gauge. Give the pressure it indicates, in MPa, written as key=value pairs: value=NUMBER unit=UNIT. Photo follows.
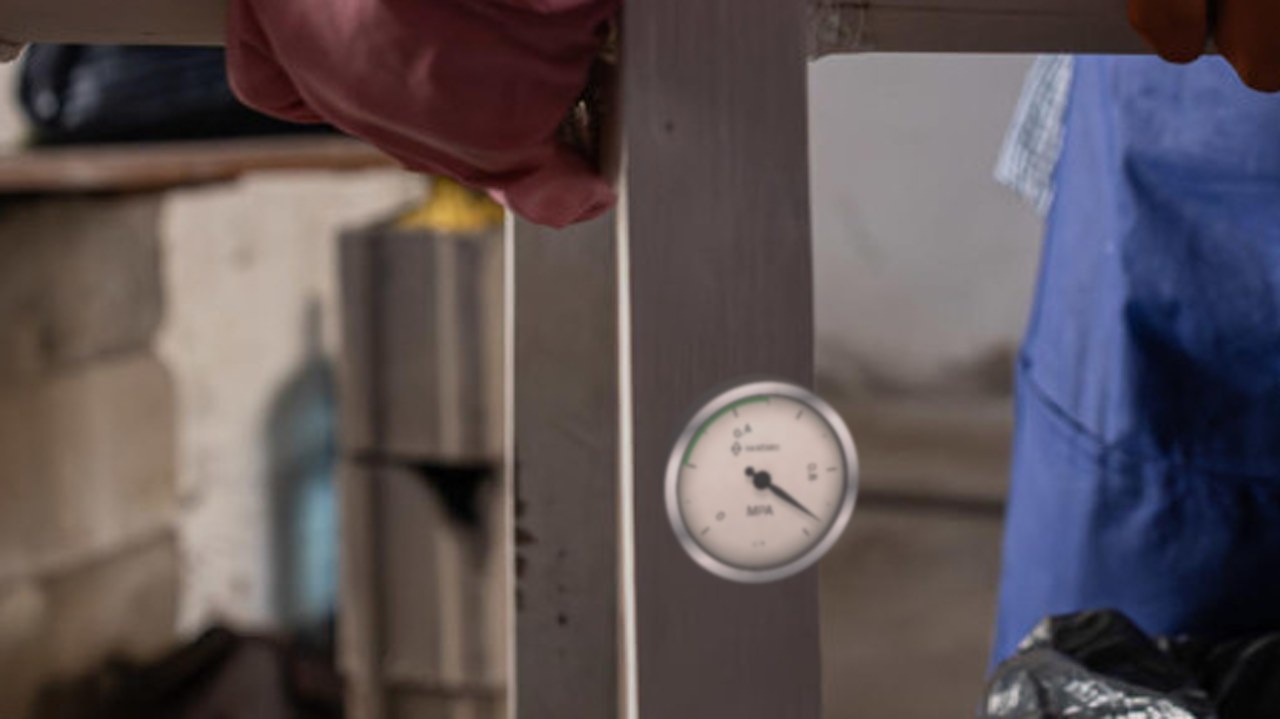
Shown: value=0.95 unit=MPa
